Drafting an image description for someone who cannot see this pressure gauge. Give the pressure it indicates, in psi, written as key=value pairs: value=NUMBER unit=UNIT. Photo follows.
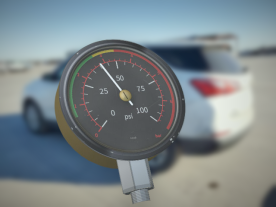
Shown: value=40 unit=psi
